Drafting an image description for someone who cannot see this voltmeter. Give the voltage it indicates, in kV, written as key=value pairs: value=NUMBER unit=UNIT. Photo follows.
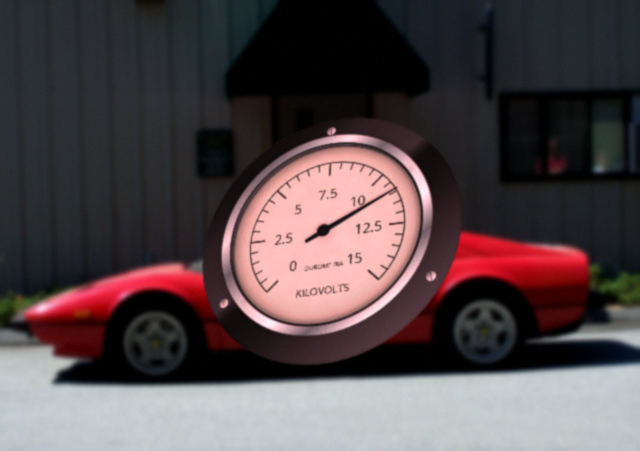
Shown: value=11 unit=kV
